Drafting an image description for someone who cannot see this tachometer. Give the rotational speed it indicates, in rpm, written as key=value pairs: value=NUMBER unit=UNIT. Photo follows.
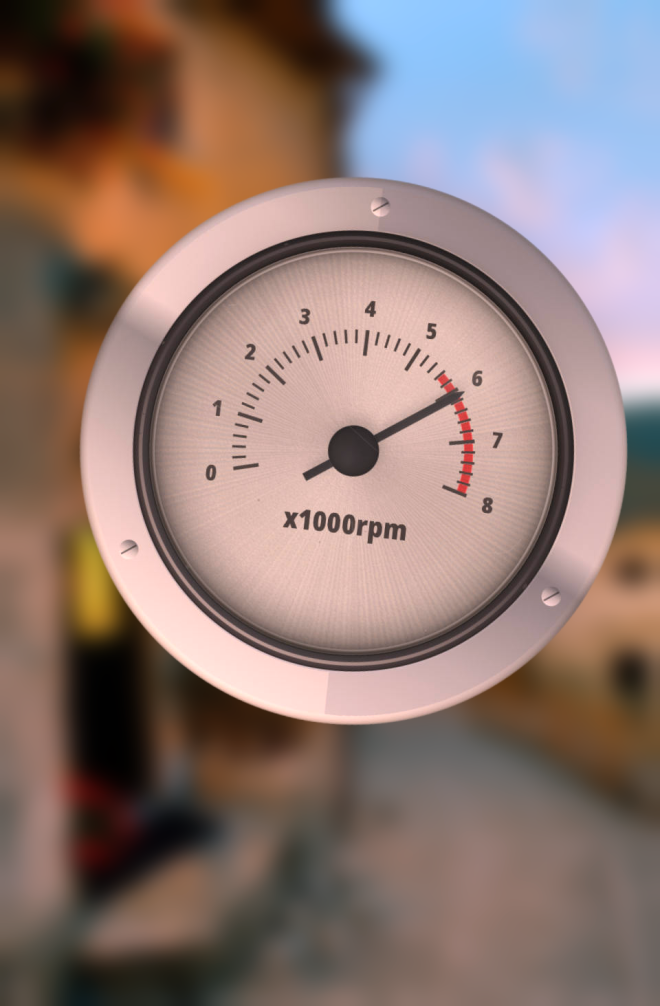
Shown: value=6100 unit=rpm
